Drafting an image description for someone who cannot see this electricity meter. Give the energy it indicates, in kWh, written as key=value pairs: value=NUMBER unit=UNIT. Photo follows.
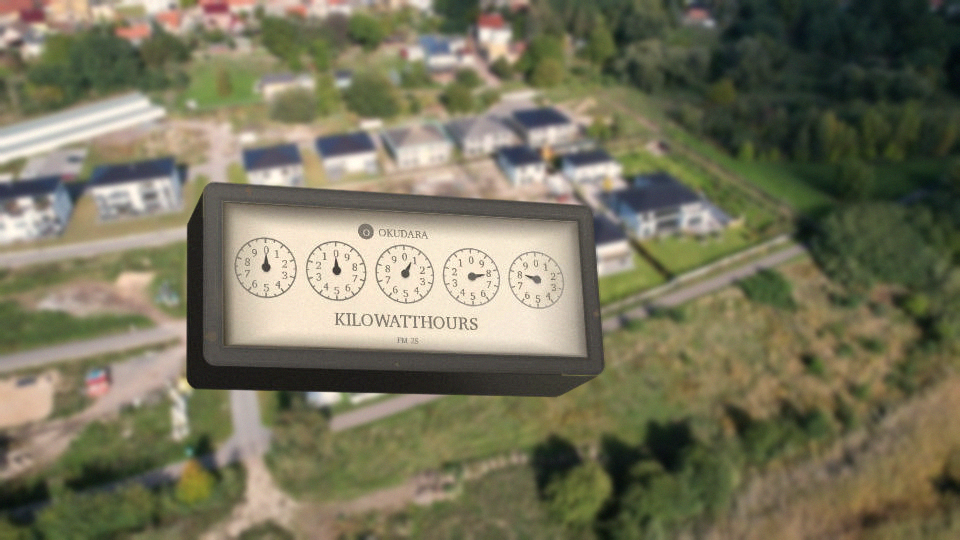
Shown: value=78 unit=kWh
